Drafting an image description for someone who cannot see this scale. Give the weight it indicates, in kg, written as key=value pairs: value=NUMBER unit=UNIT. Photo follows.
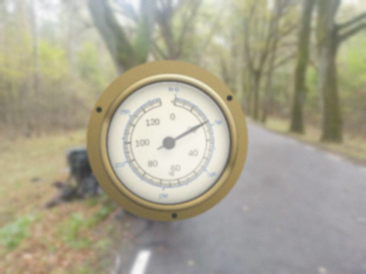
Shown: value=20 unit=kg
